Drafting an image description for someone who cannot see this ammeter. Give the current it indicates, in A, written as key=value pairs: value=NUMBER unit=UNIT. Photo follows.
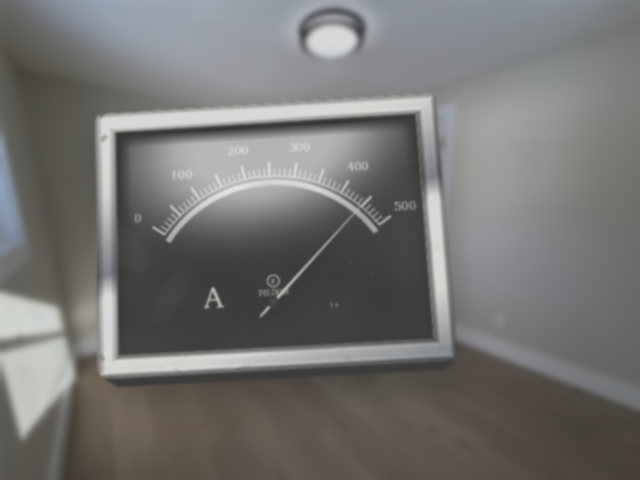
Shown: value=450 unit=A
